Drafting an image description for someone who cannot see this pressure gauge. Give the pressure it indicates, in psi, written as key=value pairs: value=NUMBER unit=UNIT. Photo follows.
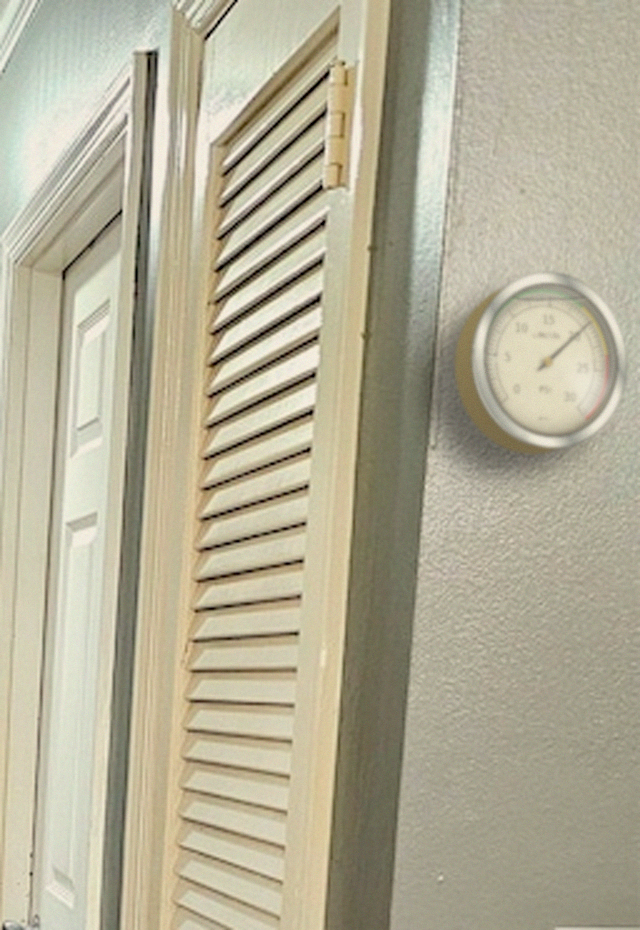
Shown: value=20 unit=psi
